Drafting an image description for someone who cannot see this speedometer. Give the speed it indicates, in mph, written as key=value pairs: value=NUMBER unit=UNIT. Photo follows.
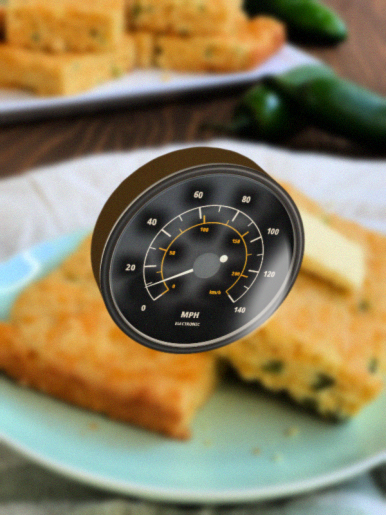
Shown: value=10 unit=mph
